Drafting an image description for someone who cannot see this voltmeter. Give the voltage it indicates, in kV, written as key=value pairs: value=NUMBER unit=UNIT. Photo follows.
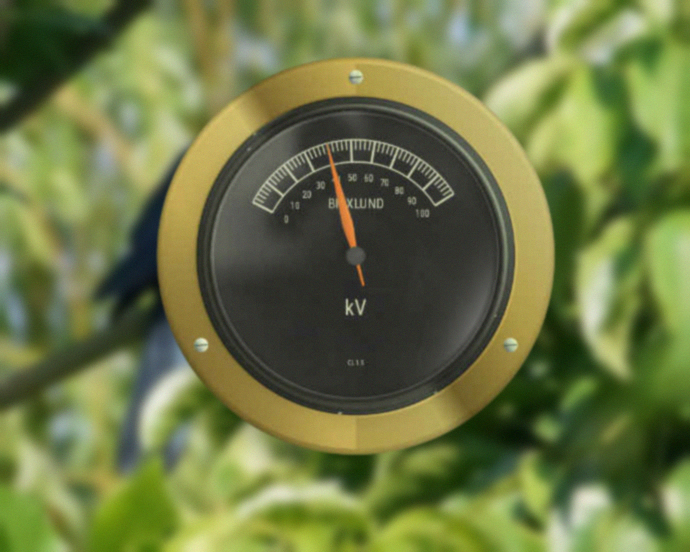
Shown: value=40 unit=kV
